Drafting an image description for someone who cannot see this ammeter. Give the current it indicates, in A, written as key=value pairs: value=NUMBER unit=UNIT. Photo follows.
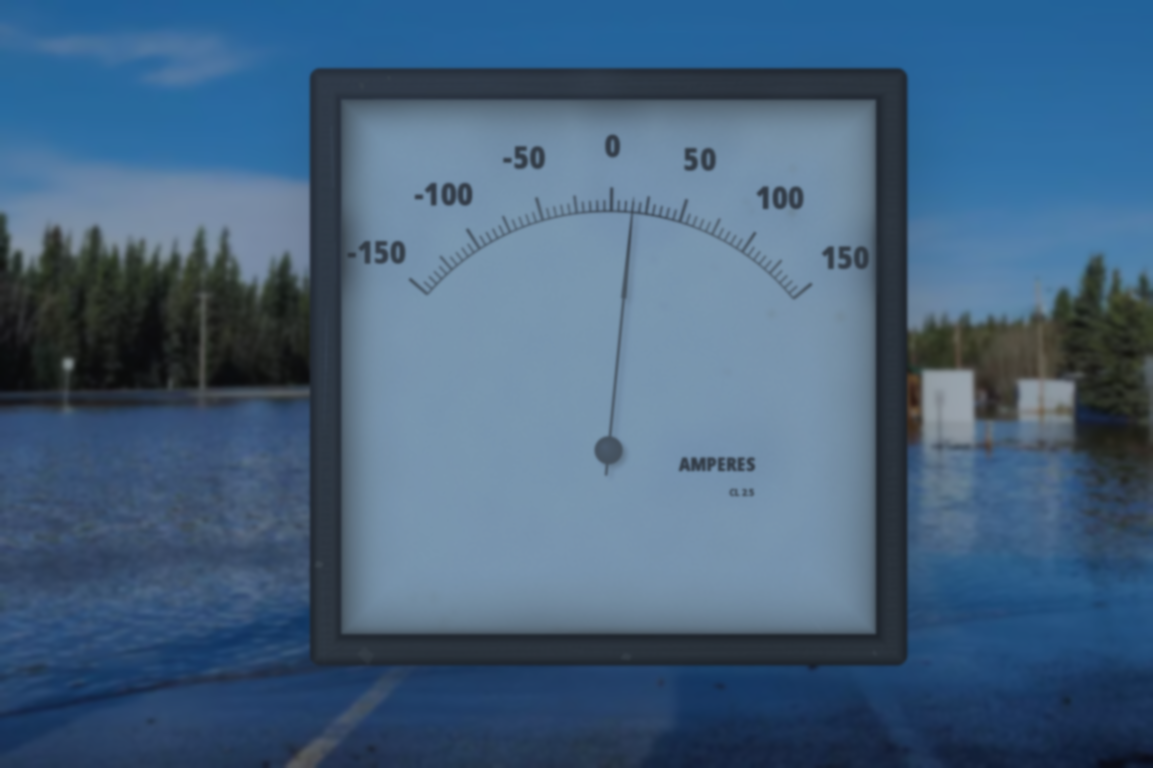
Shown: value=15 unit=A
